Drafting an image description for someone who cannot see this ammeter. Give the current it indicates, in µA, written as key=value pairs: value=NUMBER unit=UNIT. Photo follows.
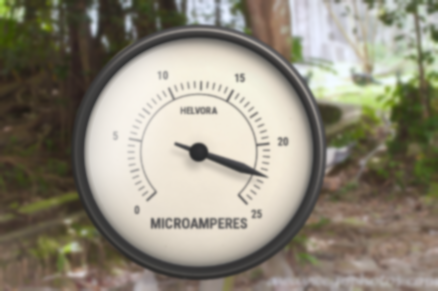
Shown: value=22.5 unit=µA
